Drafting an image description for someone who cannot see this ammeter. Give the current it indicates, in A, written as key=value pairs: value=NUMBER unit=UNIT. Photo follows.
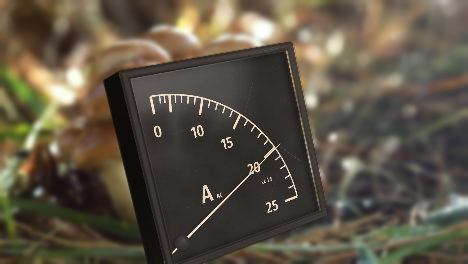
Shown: value=20 unit=A
